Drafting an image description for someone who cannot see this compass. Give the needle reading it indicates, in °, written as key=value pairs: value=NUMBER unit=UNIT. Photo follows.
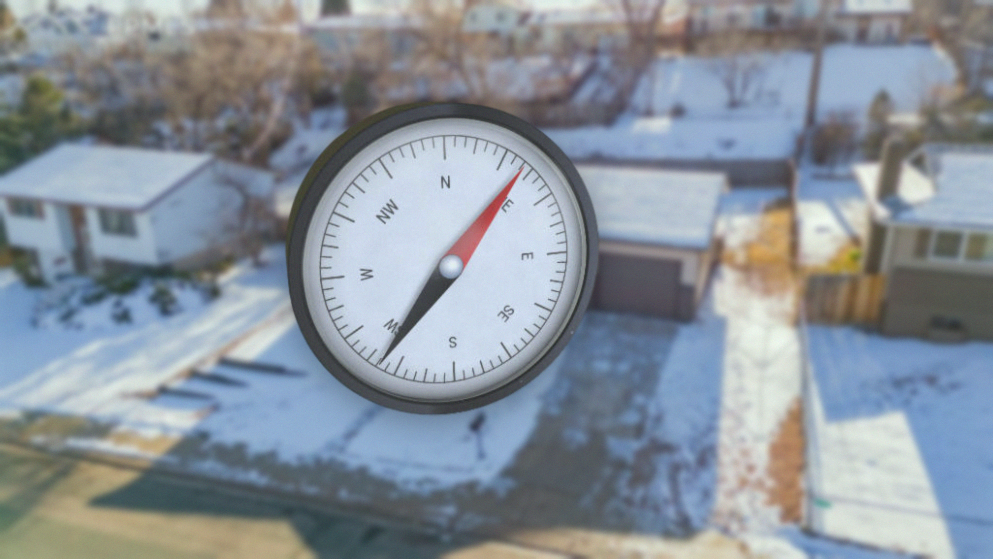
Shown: value=40 unit=°
